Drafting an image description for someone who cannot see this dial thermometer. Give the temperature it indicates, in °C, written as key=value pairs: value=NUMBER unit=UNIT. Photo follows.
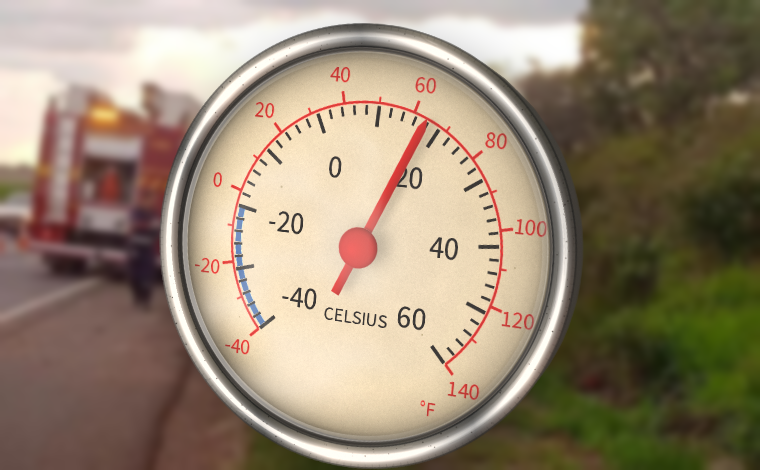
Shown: value=18 unit=°C
